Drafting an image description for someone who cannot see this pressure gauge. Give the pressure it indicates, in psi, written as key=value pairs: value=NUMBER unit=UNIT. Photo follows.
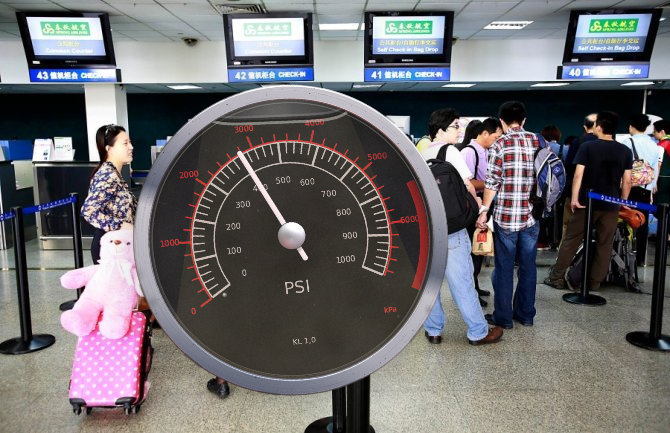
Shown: value=400 unit=psi
